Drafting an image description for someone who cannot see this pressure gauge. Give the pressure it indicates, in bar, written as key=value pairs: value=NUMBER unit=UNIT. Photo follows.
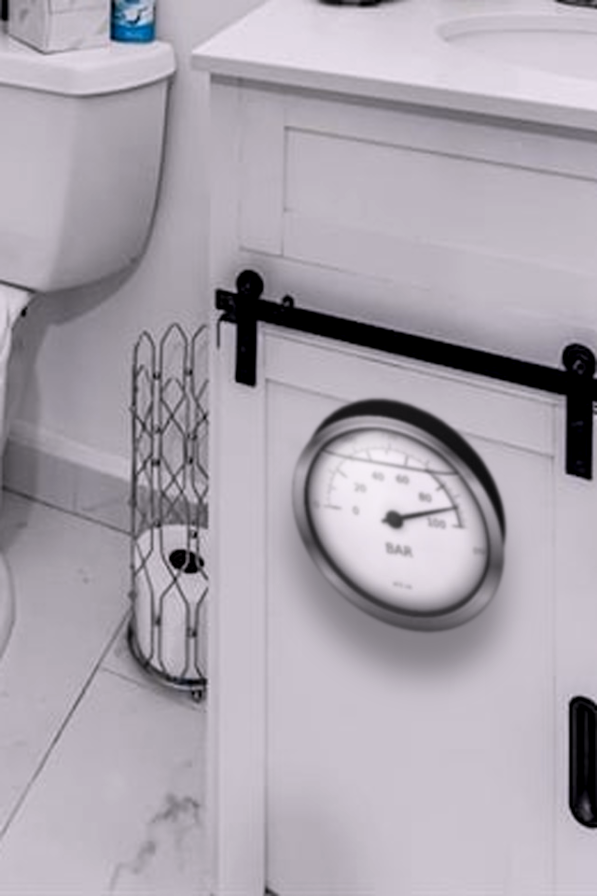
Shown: value=90 unit=bar
